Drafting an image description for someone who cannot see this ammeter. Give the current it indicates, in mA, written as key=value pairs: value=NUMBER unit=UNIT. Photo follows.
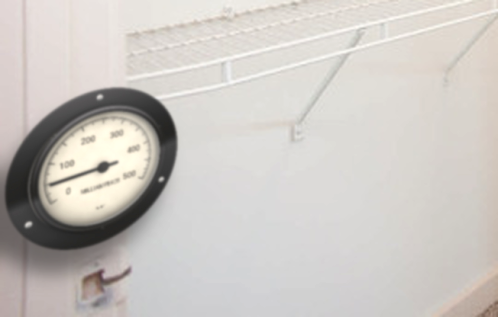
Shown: value=50 unit=mA
